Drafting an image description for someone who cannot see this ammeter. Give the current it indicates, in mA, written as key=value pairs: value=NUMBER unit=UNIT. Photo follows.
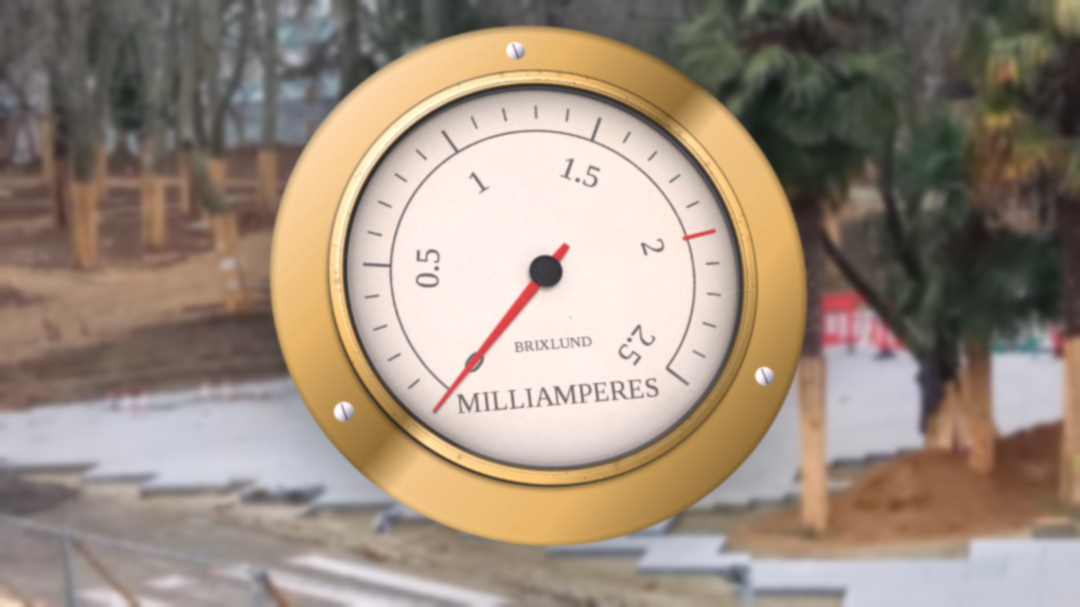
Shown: value=0 unit=mA
